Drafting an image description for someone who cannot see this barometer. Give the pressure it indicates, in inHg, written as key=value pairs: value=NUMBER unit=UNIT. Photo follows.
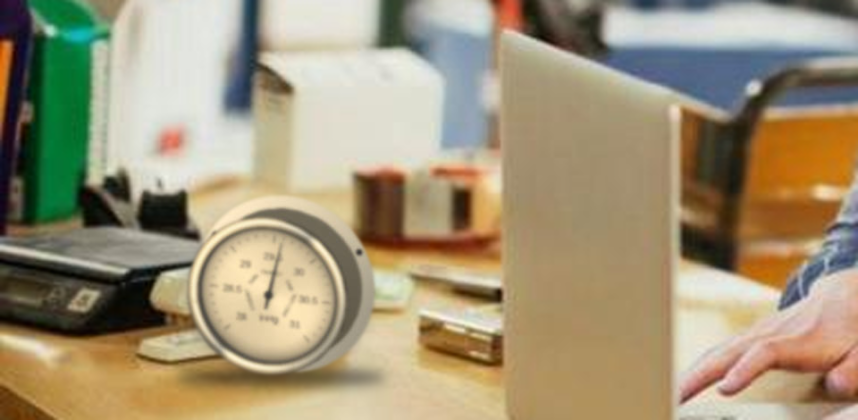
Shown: value=29.6 unit=inHg
